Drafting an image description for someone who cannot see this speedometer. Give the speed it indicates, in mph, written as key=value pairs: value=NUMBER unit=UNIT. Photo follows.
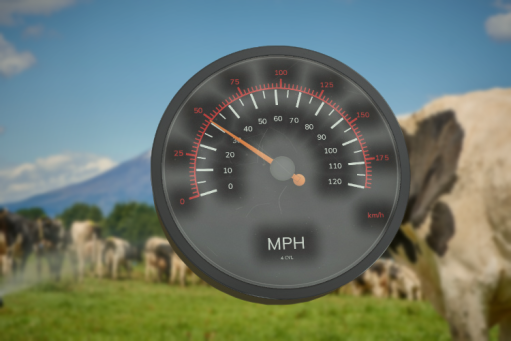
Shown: value=30 unit=mph
